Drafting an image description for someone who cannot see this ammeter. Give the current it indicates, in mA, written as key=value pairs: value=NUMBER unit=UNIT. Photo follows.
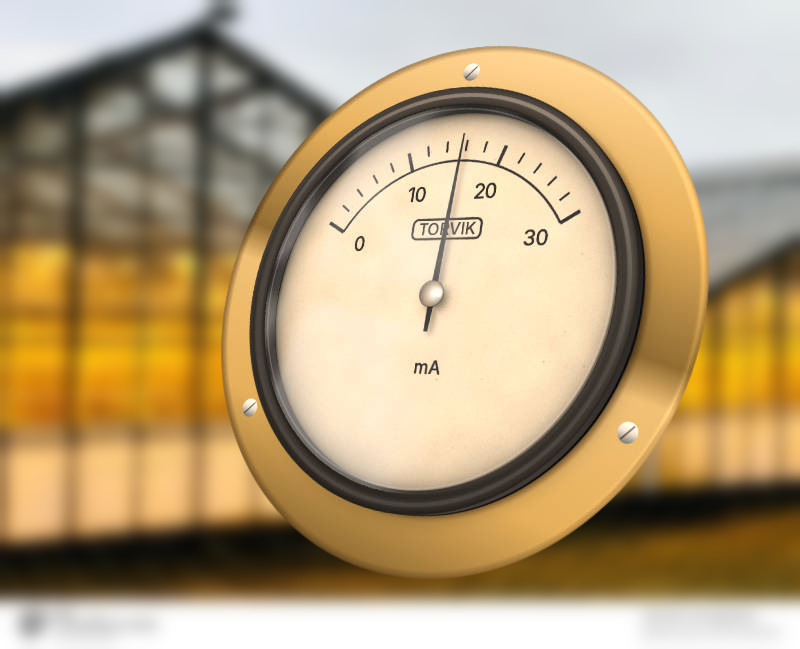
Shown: value=16 unit=mA
